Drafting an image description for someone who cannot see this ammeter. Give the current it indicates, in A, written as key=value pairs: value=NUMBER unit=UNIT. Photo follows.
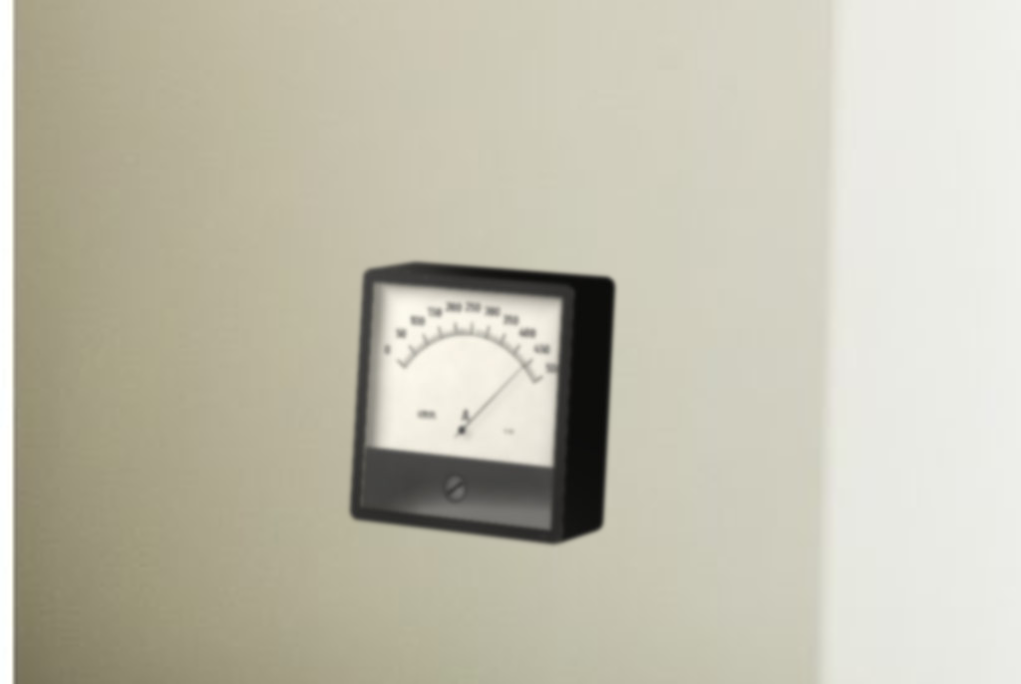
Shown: value=450 unit=A
